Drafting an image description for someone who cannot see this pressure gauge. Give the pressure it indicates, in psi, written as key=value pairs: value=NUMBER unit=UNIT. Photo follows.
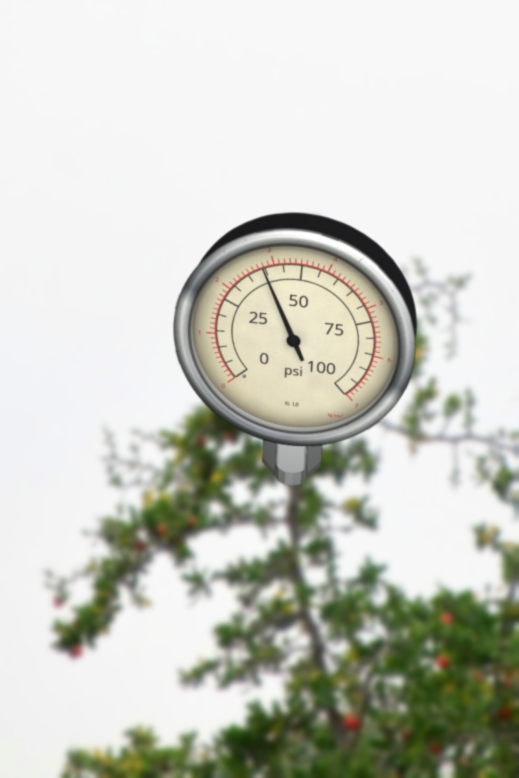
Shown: value=40 unit=psi
